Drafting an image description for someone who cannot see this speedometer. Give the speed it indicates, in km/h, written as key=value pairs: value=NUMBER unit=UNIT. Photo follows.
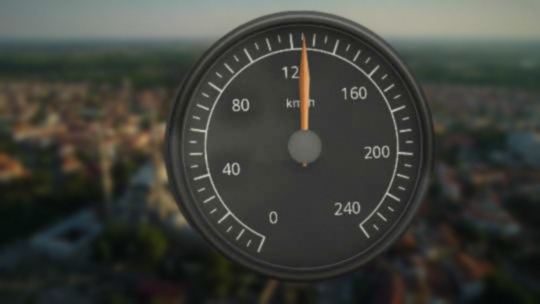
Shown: value=125 unit=km/h
